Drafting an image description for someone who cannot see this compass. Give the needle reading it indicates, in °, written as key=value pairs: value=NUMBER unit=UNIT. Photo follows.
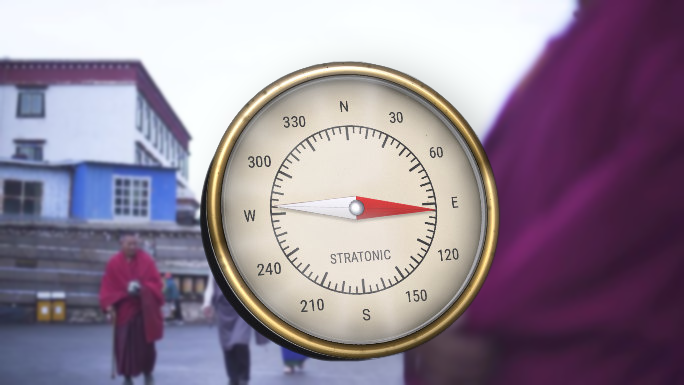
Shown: value=95 unit=°
